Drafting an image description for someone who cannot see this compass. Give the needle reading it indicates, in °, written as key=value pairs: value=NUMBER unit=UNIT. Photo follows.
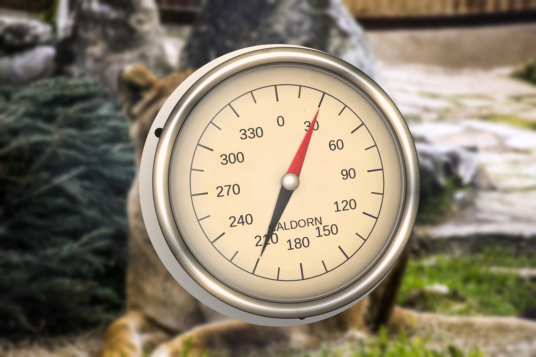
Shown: value=30 unit=°
